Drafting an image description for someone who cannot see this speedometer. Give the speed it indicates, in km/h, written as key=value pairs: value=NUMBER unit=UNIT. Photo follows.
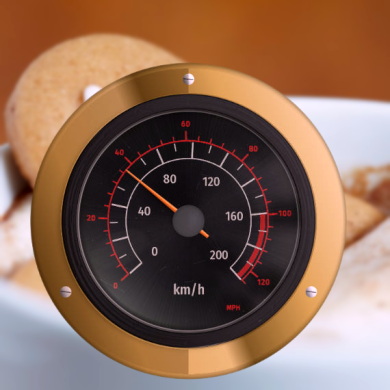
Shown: value=60 unit=km/h
